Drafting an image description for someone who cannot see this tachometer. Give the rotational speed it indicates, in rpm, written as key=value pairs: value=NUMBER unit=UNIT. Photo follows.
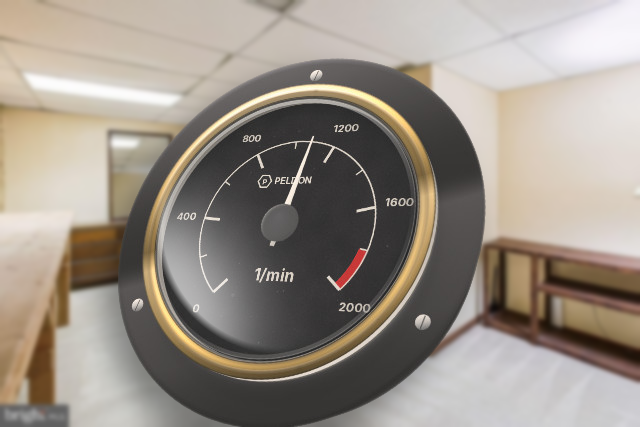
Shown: value=1100 unit=rpm
